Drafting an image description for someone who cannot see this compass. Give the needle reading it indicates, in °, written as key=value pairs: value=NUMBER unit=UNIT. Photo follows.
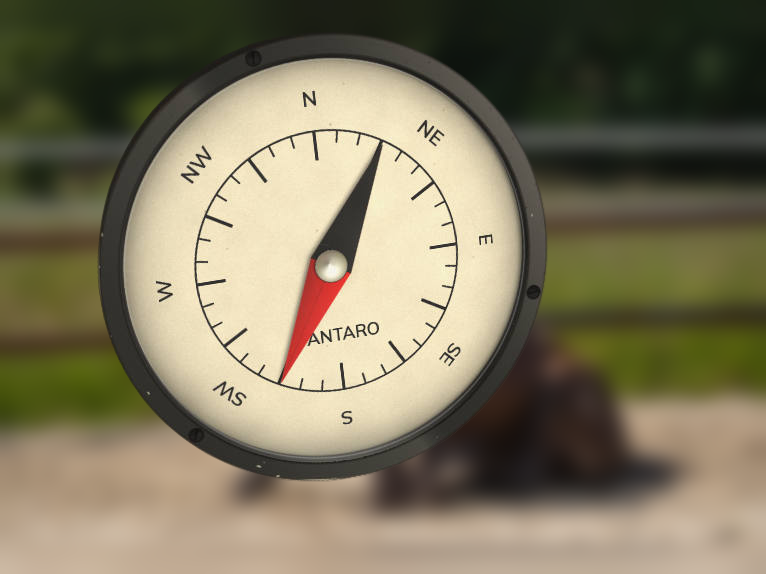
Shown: value=210 unit=°
